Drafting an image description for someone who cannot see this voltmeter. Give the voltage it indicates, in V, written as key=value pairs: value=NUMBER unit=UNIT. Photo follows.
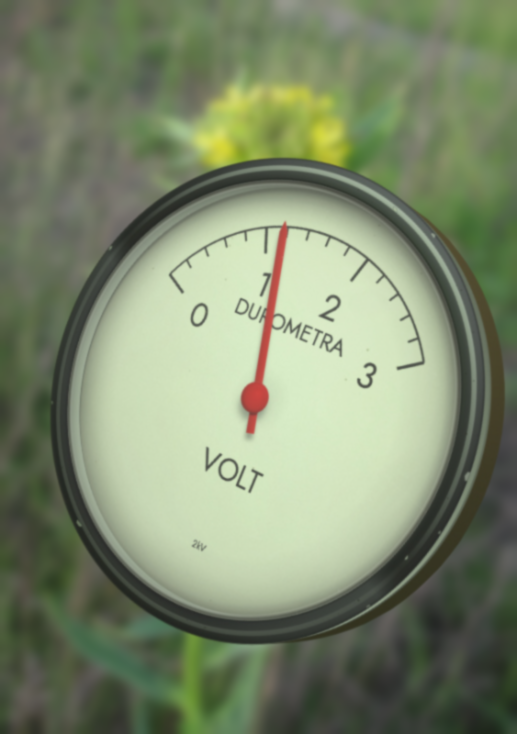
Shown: value=1.2 unit=V
